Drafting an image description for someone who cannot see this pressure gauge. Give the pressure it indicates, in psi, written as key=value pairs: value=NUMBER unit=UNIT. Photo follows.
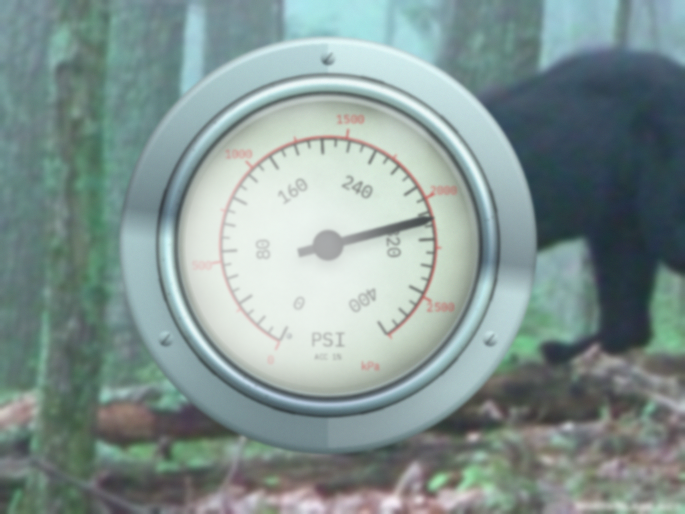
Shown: value=305 unit=psi
